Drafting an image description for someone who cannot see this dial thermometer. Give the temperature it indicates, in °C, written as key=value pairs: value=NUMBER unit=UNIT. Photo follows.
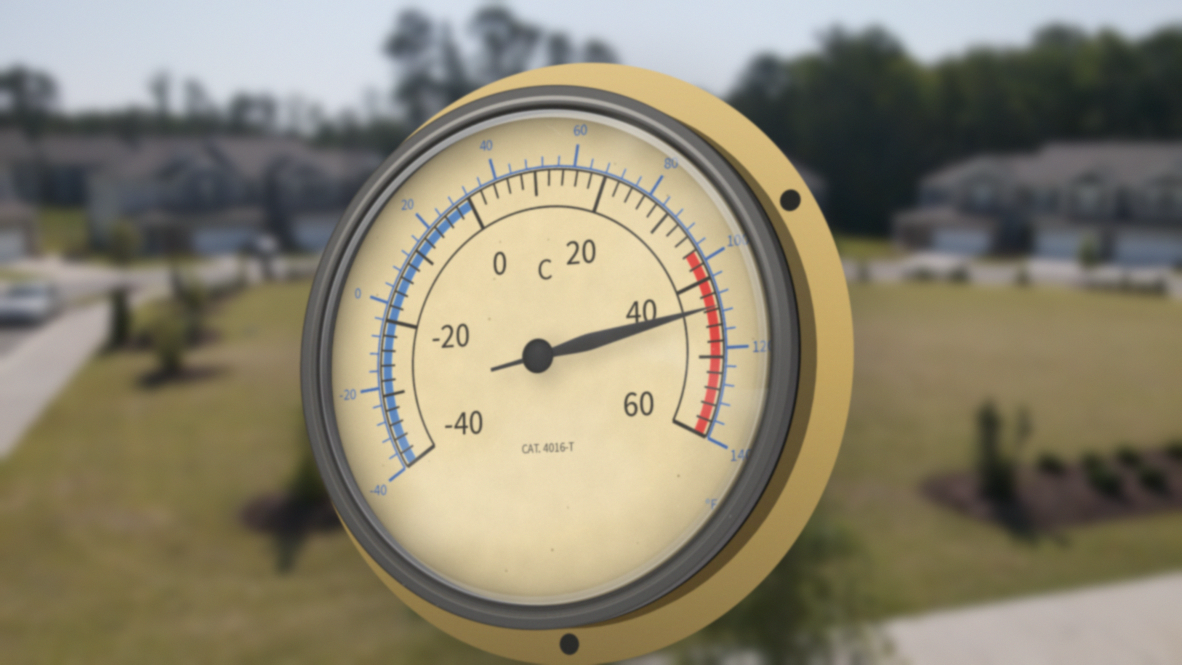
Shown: value=44 unit=°C
